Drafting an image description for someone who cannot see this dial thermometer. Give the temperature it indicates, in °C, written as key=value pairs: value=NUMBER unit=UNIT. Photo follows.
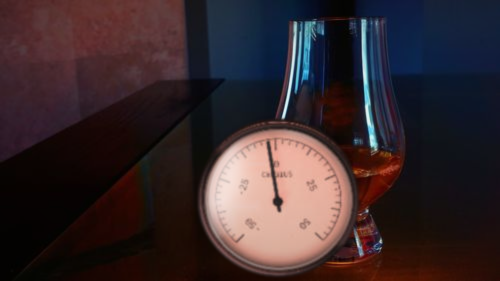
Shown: value=-2.5 unit=°C
